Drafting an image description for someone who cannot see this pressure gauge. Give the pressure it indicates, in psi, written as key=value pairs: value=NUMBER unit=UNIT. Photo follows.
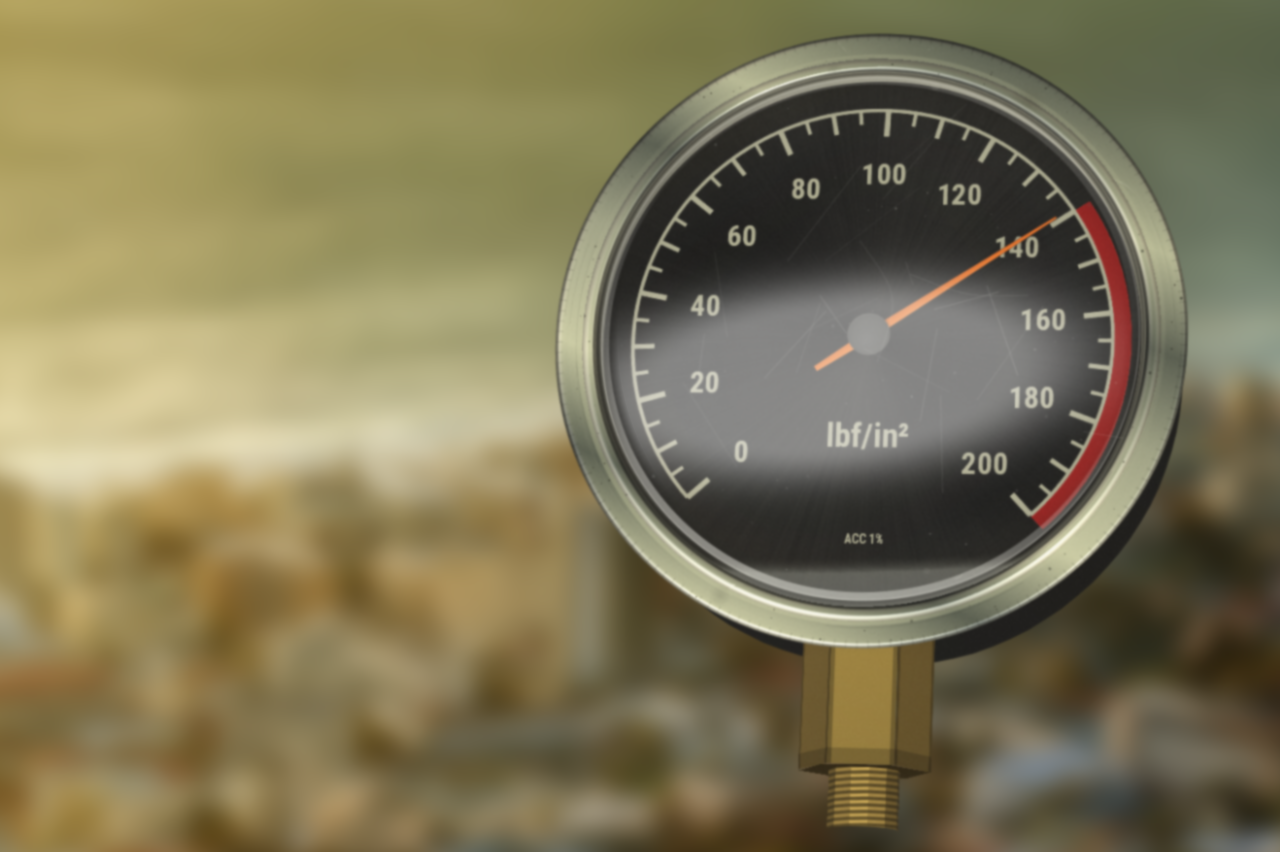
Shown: value=140 unit=psi
